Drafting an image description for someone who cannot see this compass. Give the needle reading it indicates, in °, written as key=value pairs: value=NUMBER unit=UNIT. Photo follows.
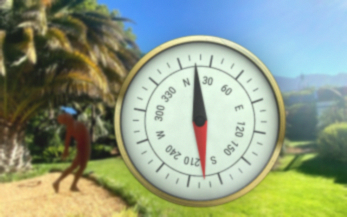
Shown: value=195 unit=°
